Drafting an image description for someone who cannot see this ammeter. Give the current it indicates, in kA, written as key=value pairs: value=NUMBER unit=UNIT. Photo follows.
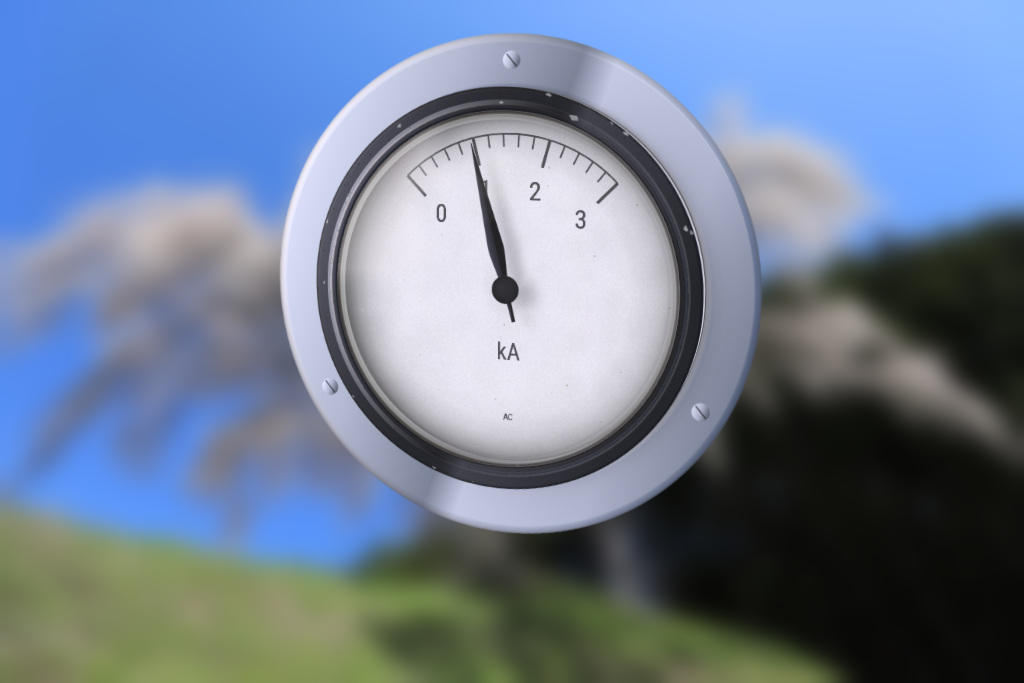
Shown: value=1 unit=kA
